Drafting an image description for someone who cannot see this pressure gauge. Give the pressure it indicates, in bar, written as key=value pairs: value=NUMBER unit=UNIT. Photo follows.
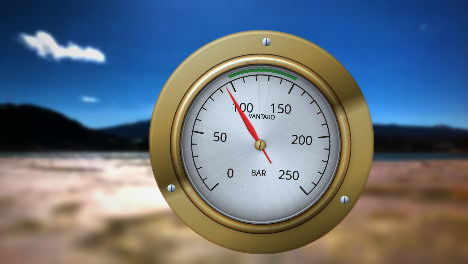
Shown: value=95 unit=bar
